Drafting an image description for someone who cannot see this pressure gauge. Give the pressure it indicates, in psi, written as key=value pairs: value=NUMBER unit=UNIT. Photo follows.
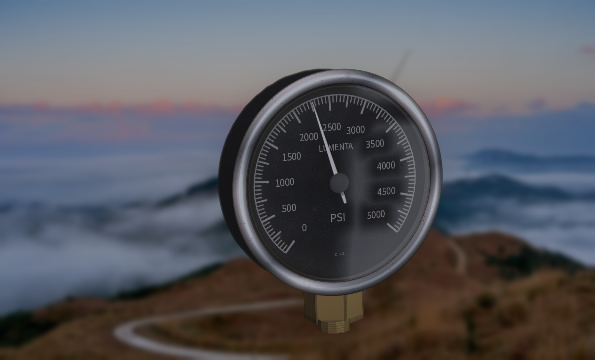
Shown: value=2250 unit=psi
